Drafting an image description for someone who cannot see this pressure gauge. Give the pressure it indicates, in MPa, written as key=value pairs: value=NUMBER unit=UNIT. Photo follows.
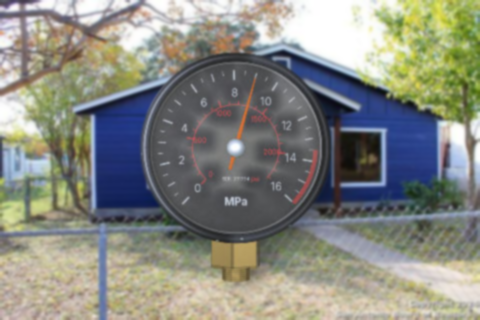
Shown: value=9 unit=MPa
